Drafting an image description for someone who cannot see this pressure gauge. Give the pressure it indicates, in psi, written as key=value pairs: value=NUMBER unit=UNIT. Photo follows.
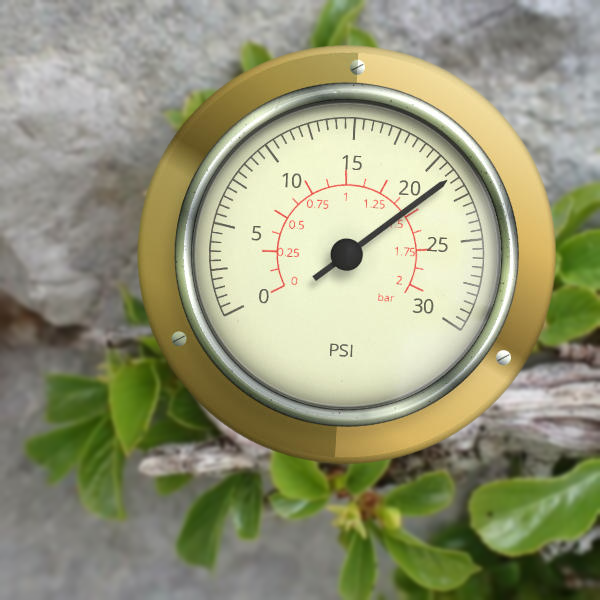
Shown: value=21.25 unit=psi
